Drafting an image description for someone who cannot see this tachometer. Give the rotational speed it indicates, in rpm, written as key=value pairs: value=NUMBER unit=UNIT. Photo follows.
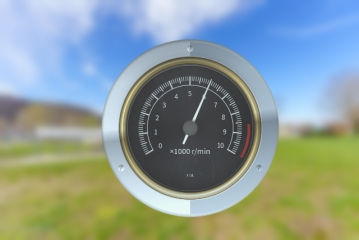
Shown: value=6000 unit=rpm
